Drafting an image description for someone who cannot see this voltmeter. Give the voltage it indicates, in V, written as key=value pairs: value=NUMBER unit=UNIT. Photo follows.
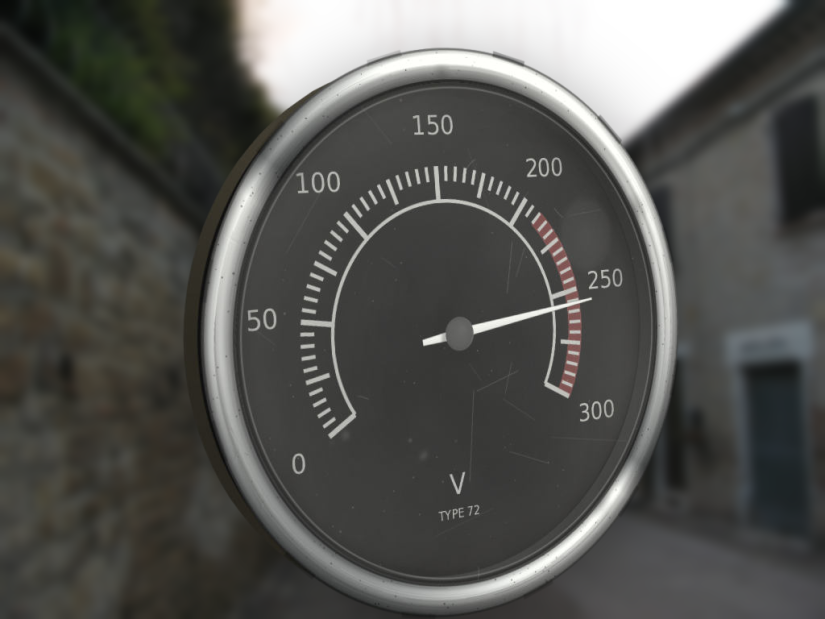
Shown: value=255 unit=V
